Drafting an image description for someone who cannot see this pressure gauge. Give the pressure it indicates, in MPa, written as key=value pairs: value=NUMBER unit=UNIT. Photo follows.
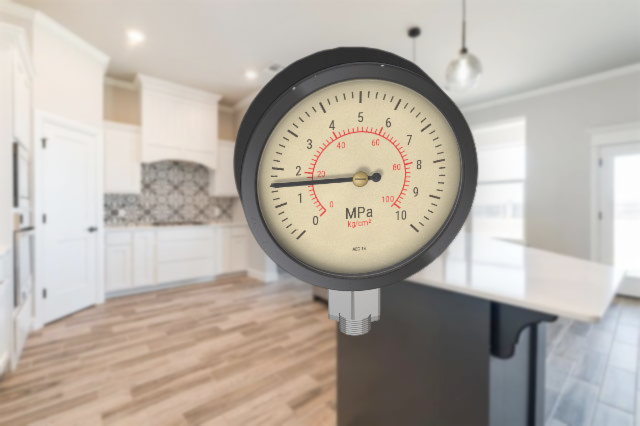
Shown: value=1.6 unit=MPa
